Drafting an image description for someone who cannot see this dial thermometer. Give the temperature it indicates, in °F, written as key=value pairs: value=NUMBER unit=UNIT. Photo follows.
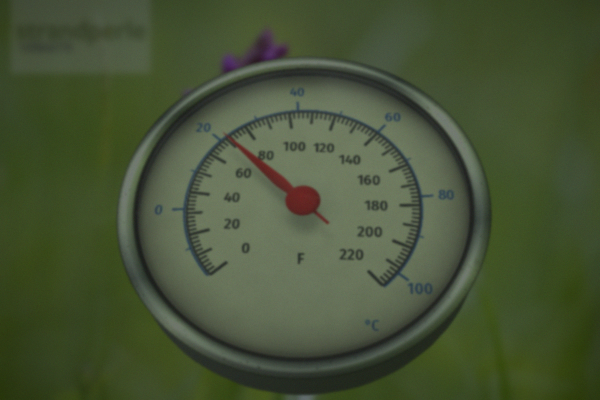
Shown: value=70 unit=°F
